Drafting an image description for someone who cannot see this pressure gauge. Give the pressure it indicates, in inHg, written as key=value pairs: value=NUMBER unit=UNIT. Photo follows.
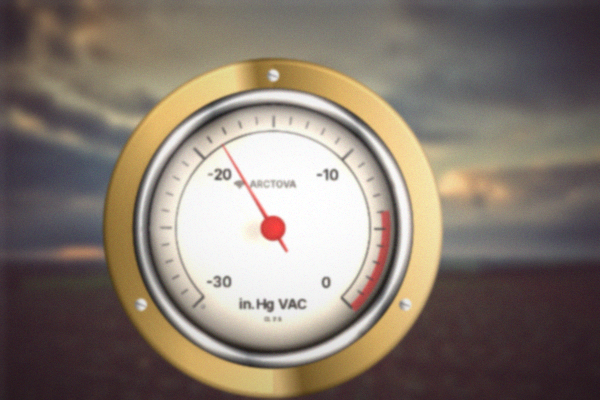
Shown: value=-18.5 unit=inHg
